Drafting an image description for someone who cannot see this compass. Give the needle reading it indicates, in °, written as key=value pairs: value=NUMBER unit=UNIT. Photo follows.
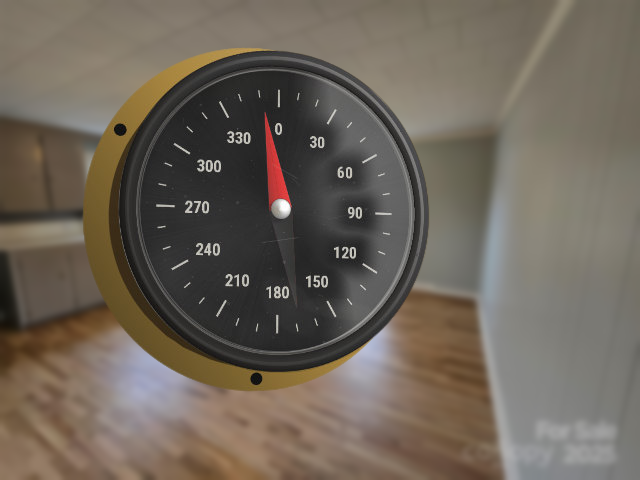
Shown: value=350 unit=°
